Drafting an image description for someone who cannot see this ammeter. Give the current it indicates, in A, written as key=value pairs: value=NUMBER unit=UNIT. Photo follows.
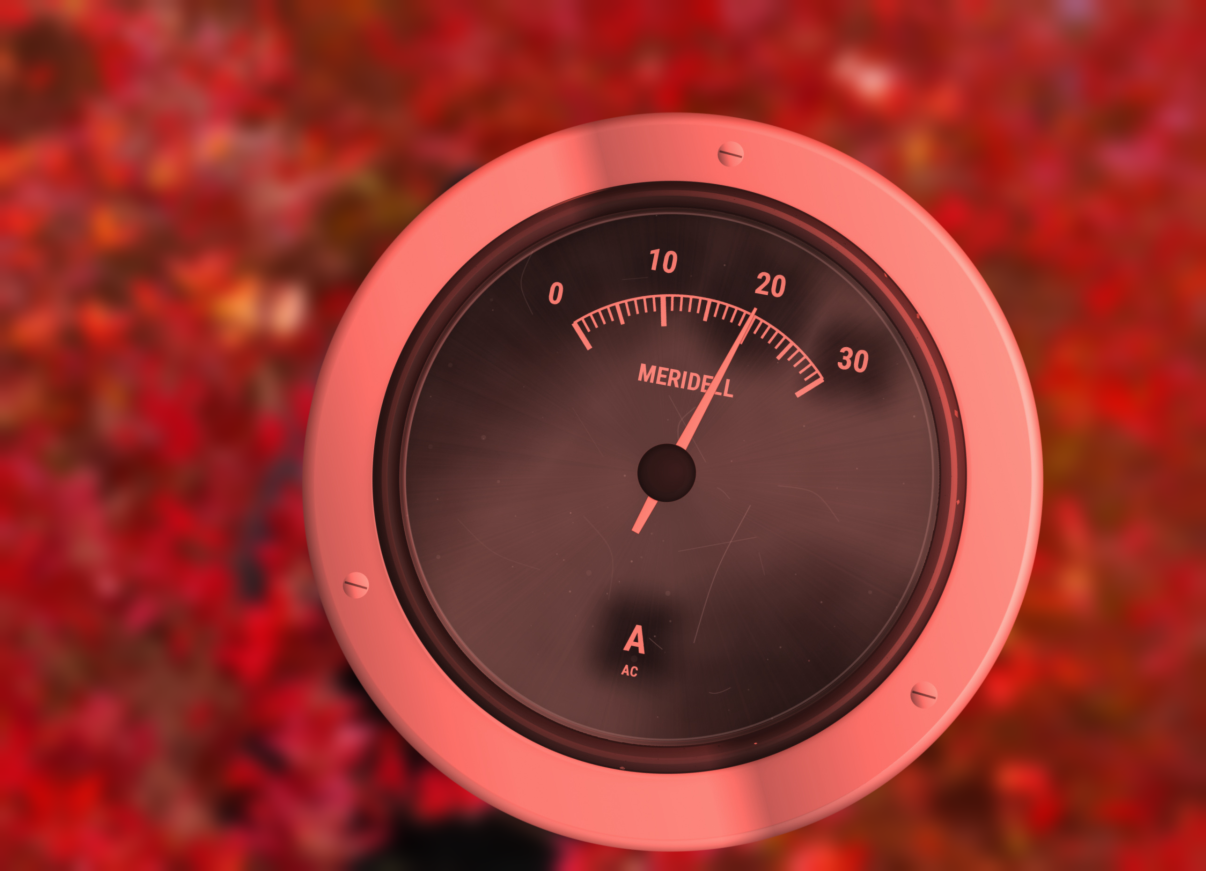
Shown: value=20 unit=A
